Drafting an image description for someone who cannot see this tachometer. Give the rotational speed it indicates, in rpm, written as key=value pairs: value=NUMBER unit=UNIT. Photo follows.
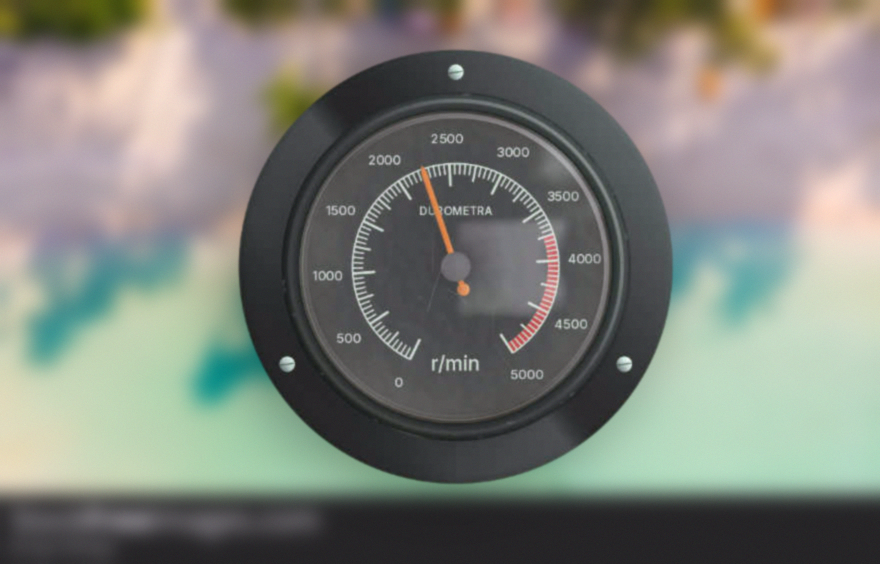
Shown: value=2250 unit=rpm
